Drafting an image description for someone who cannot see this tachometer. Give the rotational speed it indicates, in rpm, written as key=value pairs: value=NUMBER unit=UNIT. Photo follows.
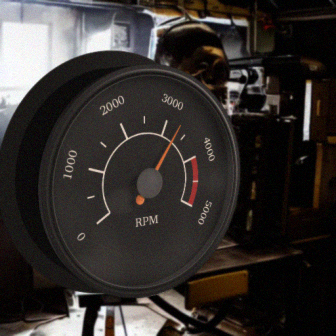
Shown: value=3250 unit=rpm
